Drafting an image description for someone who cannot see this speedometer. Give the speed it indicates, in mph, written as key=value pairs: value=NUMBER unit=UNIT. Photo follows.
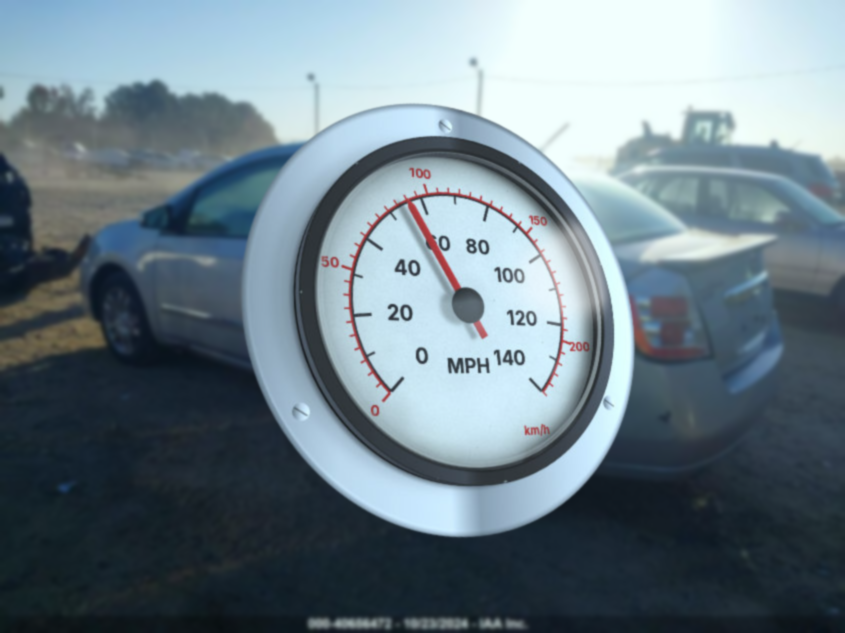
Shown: value=55 unit=mph
